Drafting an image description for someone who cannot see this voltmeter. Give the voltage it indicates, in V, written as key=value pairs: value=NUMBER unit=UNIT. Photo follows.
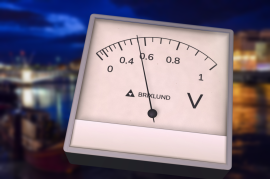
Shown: value=0.55 unit=V
